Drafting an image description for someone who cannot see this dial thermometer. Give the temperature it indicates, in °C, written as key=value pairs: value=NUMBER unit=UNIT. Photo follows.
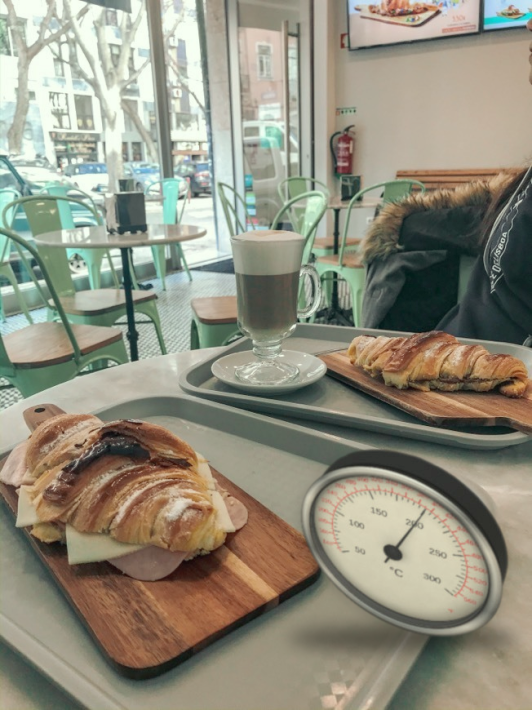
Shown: value=200 unit=°C
